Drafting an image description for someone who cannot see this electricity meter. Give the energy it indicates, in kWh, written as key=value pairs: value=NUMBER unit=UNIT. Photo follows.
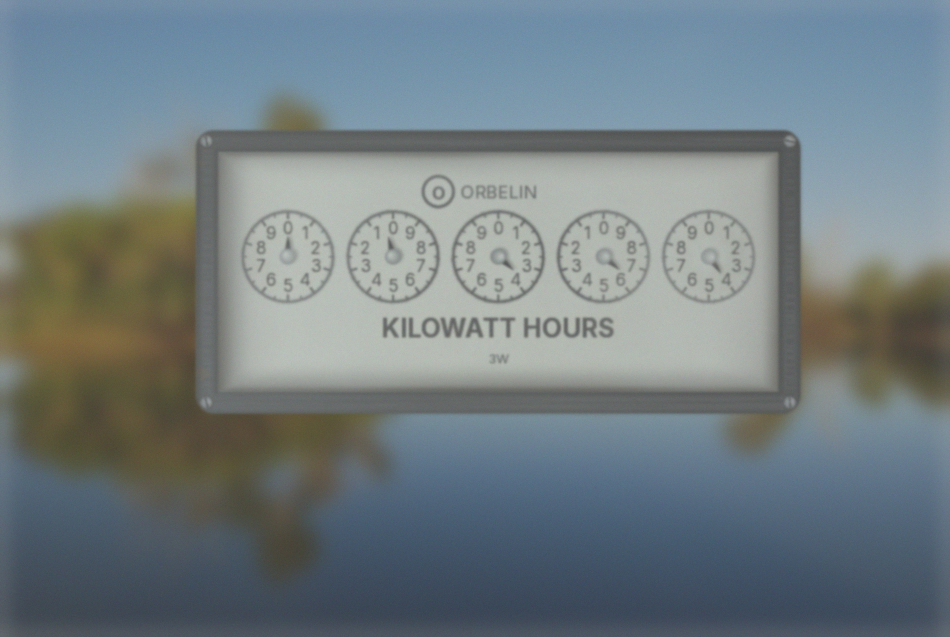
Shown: value=364 unit=kWh
